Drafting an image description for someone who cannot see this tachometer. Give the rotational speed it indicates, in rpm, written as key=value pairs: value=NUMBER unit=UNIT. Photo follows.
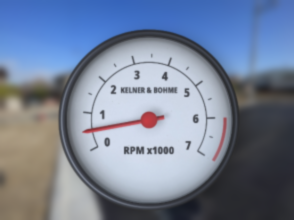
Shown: value=500 unit=rpm
